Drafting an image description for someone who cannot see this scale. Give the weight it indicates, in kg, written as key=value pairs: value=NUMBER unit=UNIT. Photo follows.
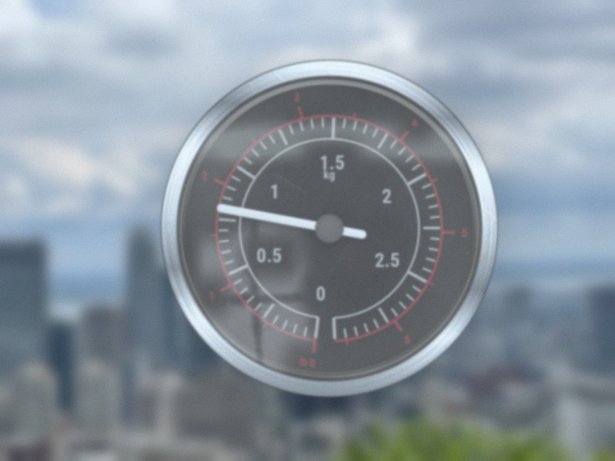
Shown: value=0.8 unit=kg
